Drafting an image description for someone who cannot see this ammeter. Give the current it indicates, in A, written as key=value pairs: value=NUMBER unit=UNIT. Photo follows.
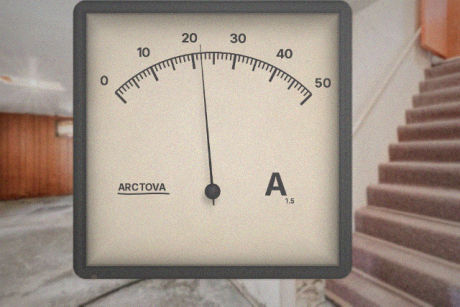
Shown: value=22 unit=A
